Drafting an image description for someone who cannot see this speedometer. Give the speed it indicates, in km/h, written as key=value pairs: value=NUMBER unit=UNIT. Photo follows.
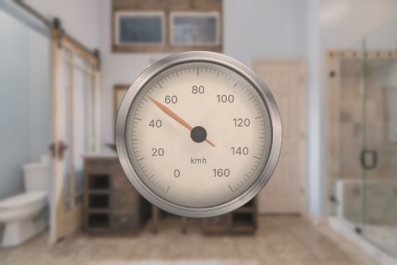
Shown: value=52 unit=km/h
